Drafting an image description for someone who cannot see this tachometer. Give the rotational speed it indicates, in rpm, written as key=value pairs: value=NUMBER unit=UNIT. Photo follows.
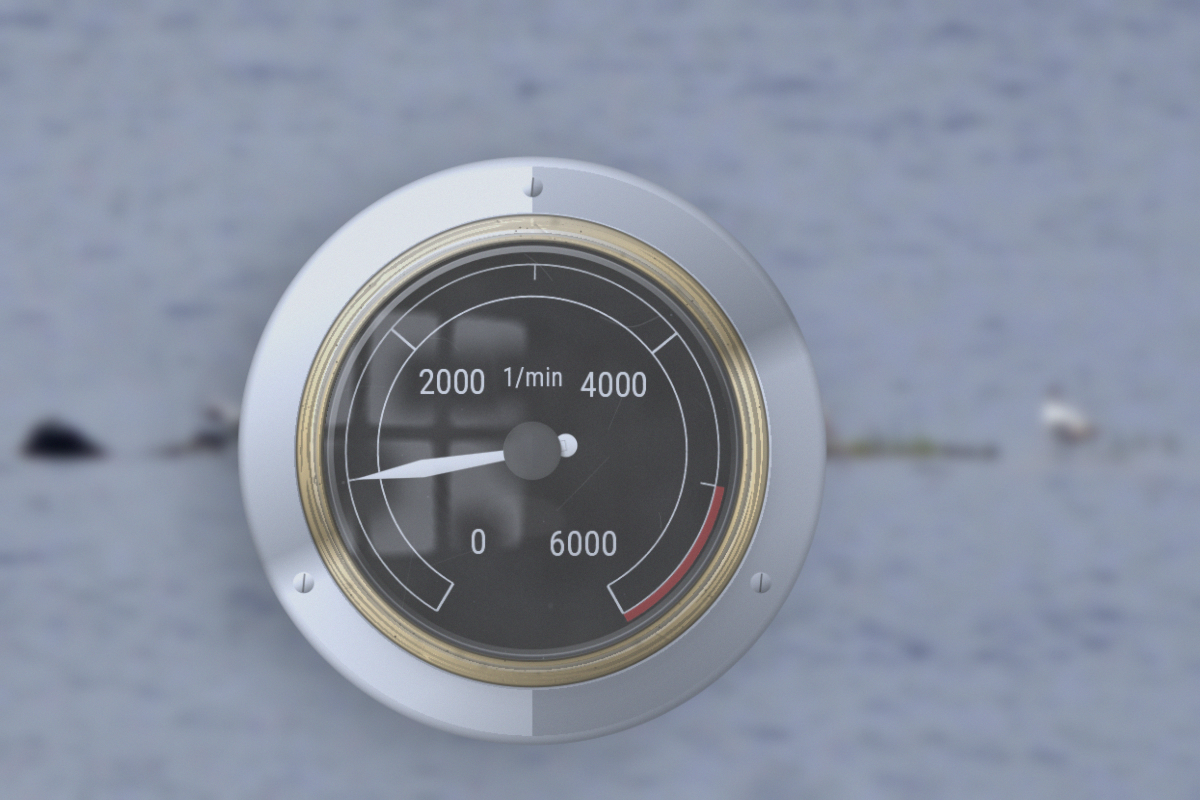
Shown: value=1000 unit=rpm
